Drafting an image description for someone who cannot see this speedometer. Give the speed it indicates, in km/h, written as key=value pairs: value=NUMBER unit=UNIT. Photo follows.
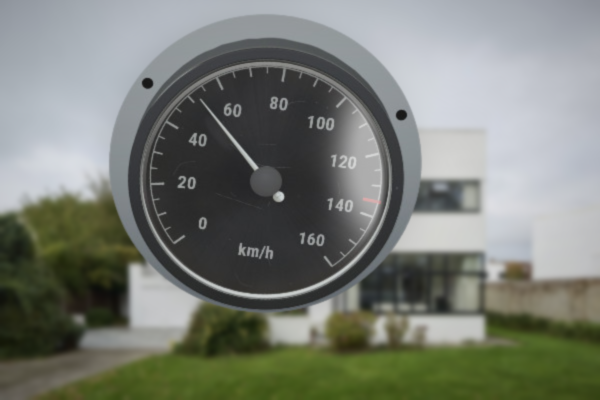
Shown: value=52.5 unit=km/h
